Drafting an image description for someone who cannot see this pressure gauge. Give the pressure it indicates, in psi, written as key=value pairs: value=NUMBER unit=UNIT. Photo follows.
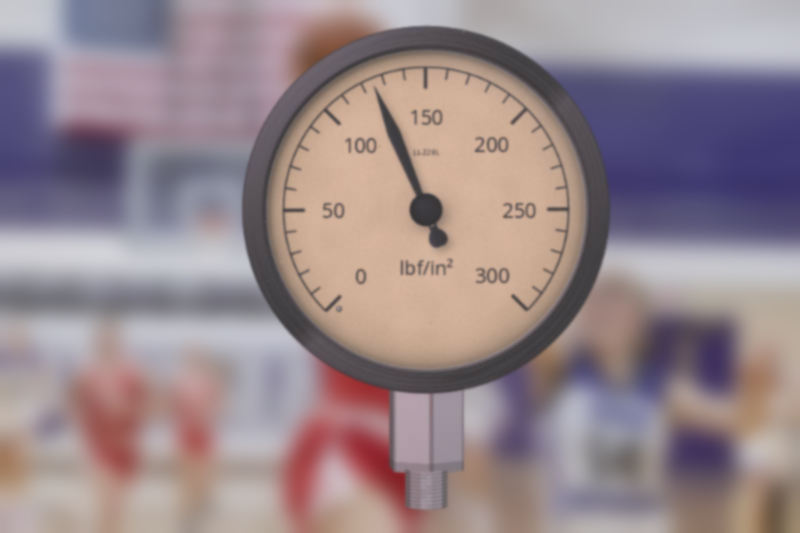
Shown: value=125 unit=psi
